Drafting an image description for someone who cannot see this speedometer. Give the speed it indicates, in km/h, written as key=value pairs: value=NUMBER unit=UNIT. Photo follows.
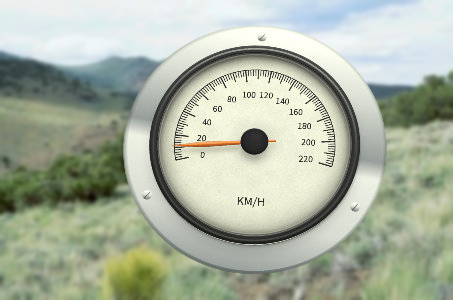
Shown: value=10 unit=km/h
